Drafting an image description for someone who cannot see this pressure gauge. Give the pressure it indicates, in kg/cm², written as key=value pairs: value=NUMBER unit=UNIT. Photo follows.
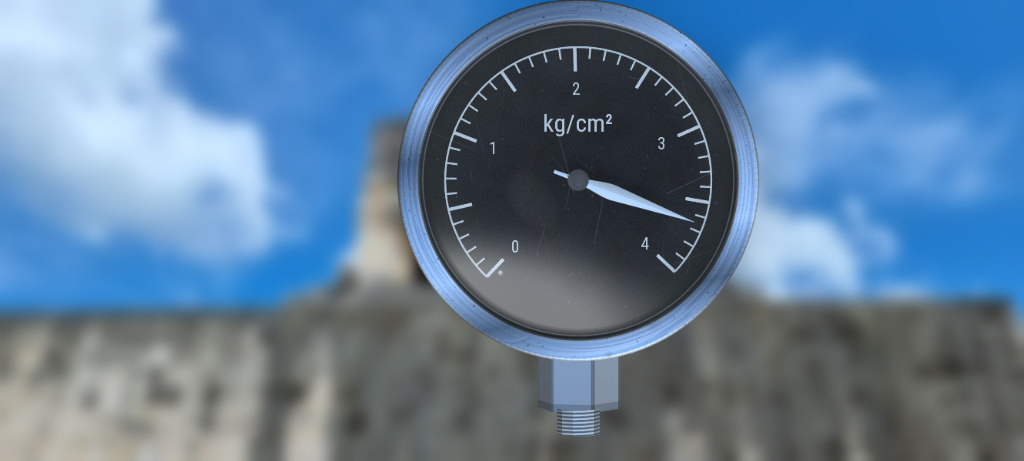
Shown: value=3.65 unit=kg/cm²
